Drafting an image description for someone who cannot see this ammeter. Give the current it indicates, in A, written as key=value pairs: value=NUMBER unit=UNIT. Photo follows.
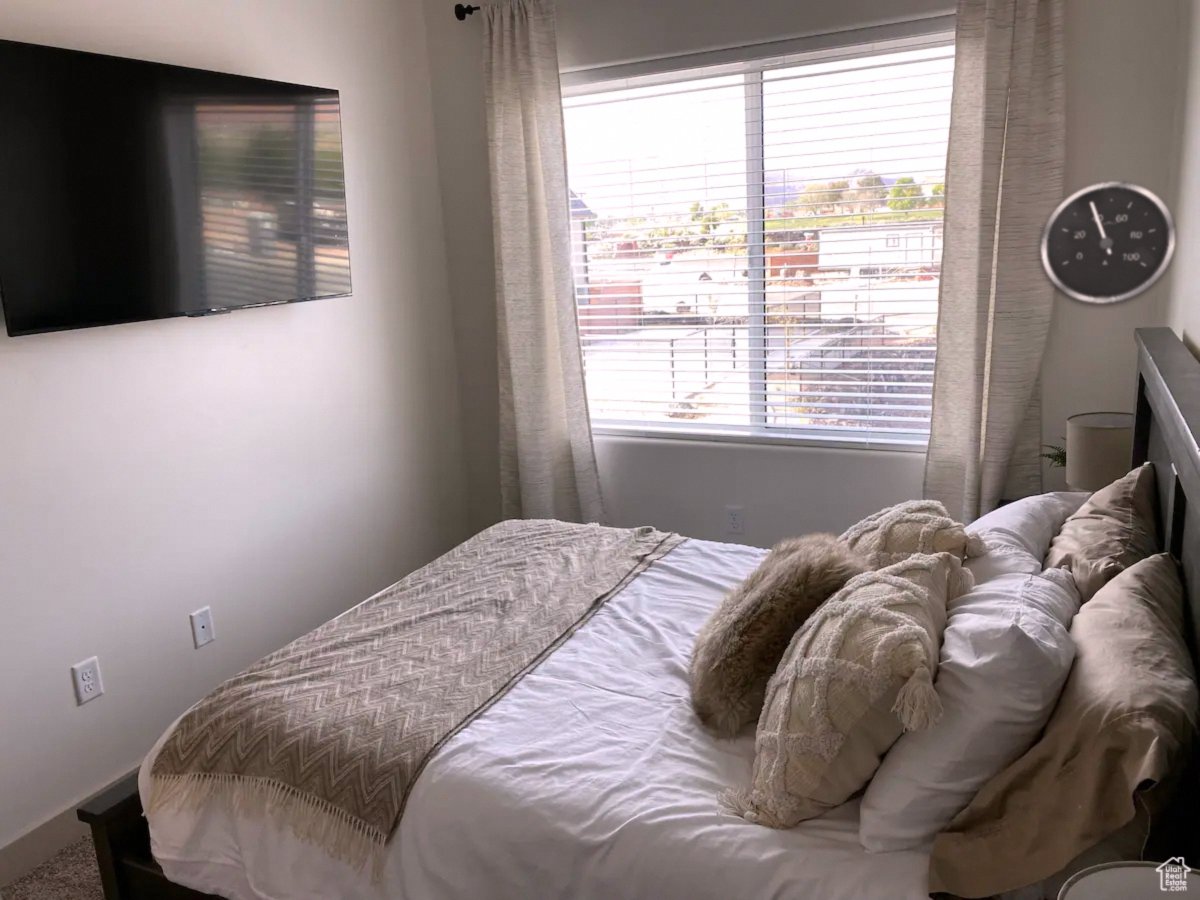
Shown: value=40 unit=A
